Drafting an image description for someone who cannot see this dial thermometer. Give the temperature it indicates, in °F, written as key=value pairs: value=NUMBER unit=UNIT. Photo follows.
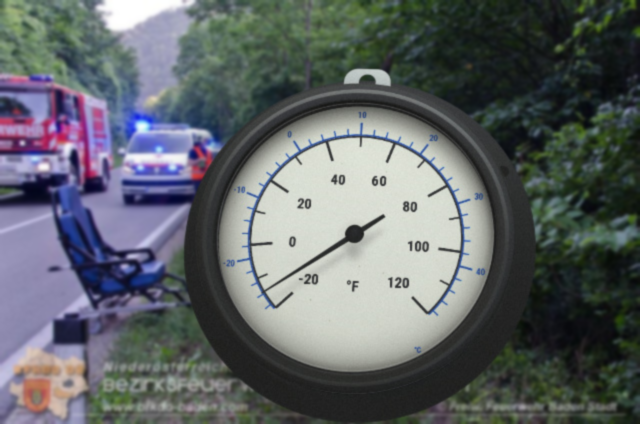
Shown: value=-15 unit=°F
